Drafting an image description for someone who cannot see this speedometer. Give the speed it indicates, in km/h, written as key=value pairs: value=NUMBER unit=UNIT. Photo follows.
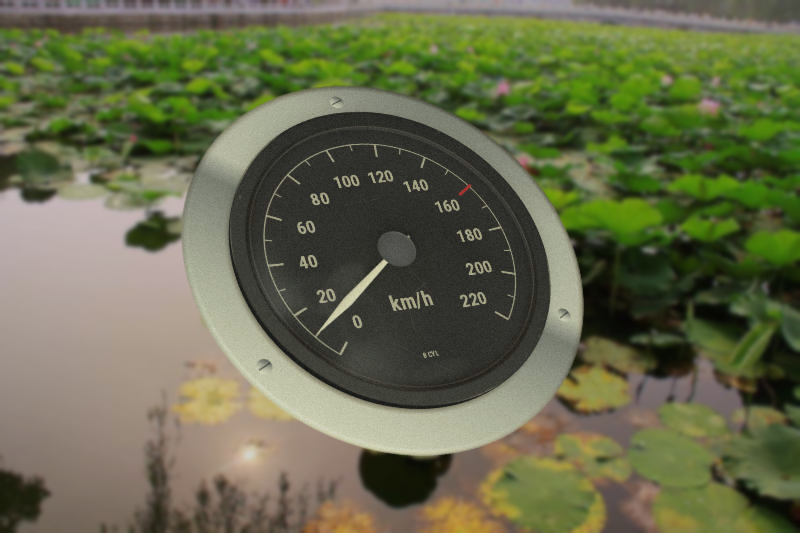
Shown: value=10 unit=km/h
